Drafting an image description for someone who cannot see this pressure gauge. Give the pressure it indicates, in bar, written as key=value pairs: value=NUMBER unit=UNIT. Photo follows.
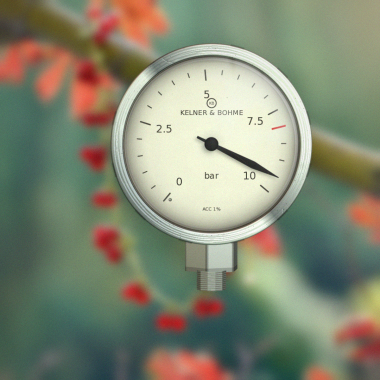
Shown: value=9.5 unit=bar
